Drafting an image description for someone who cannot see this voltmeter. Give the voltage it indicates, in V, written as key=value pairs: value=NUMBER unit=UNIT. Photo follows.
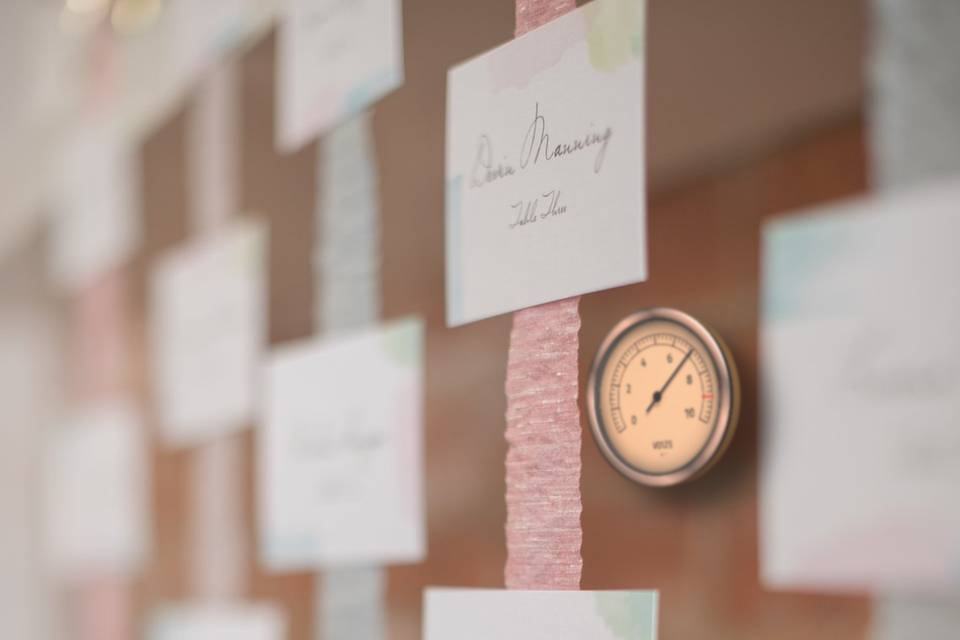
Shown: value=7 unit=V
